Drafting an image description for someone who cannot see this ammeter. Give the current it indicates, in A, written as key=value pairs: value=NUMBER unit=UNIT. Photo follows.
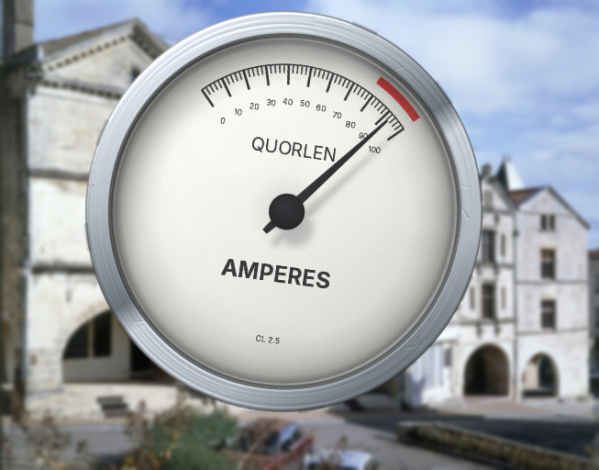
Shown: value=92 unit=A
